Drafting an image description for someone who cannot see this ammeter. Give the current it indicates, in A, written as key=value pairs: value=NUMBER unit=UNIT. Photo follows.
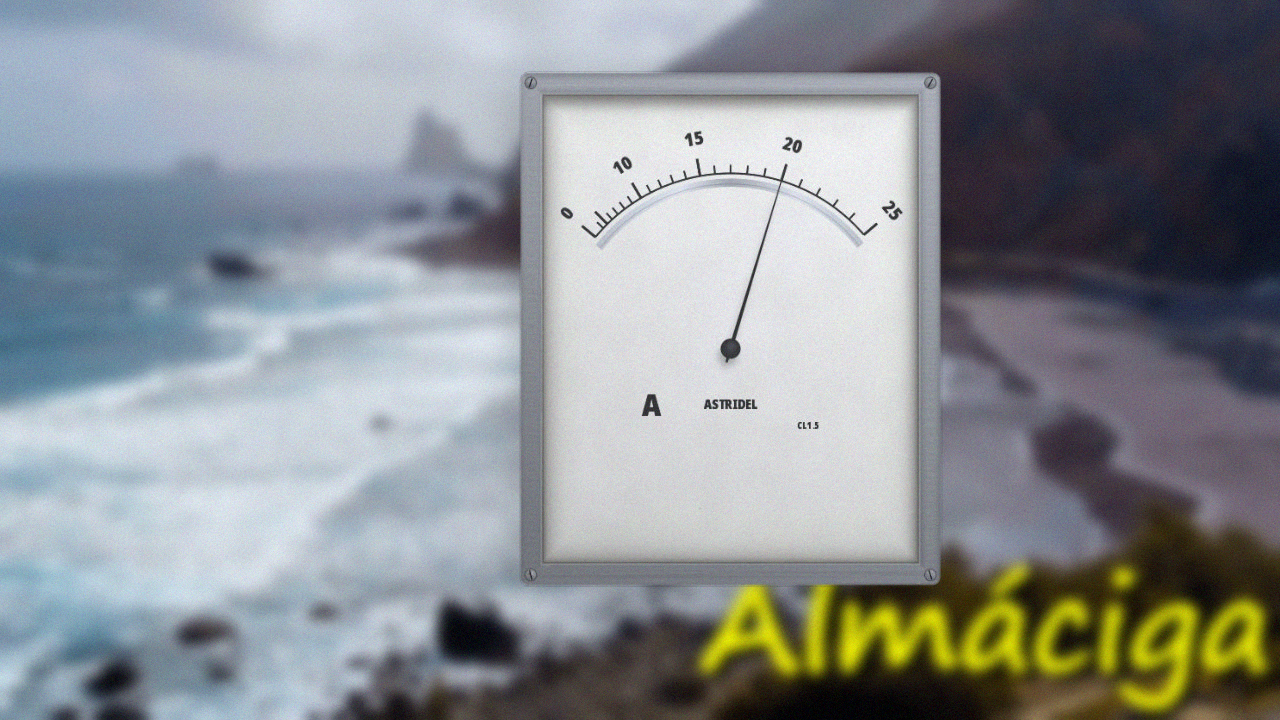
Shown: value=20 unit=A
